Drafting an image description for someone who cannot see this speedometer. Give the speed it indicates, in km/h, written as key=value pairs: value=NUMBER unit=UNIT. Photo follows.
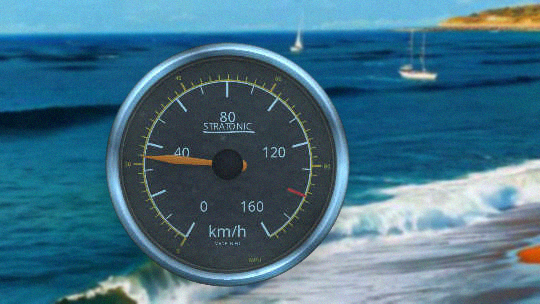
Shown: value=35 unit=km/h
